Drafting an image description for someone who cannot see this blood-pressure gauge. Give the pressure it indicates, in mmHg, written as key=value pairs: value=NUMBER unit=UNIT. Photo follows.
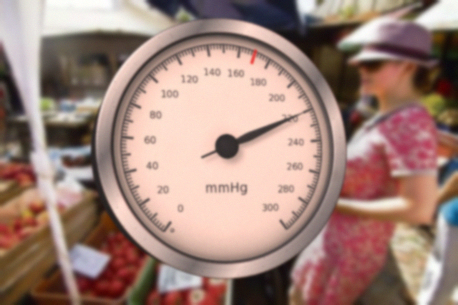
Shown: value=220 unit=mmHg
